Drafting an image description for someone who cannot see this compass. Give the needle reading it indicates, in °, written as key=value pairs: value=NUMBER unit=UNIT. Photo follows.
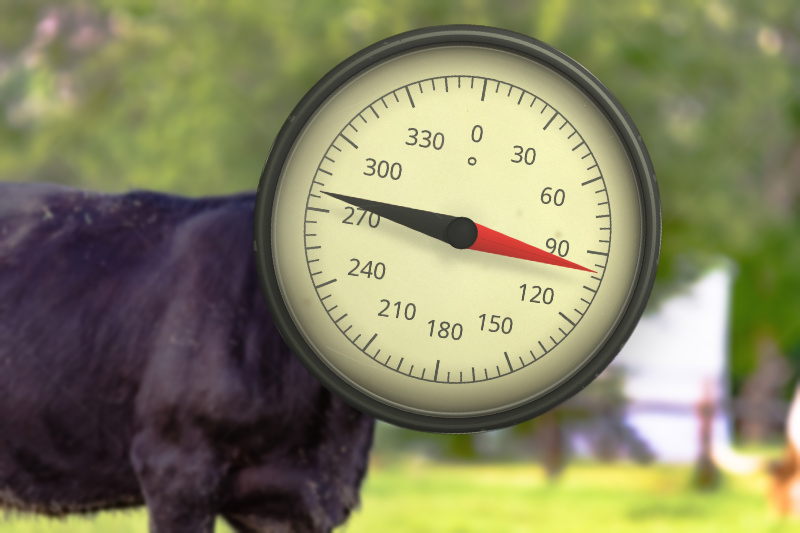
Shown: value=97.5 unit=°
